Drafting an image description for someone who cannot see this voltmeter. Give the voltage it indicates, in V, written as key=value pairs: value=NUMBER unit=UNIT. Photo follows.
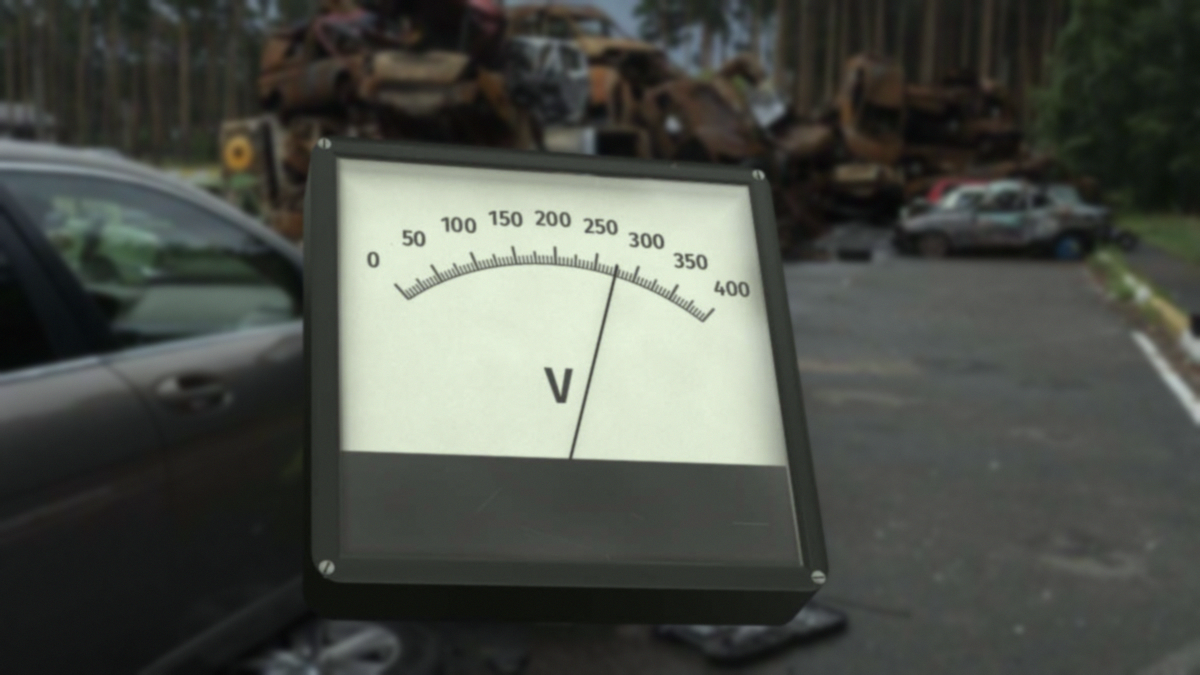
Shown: value=275 unit=V
